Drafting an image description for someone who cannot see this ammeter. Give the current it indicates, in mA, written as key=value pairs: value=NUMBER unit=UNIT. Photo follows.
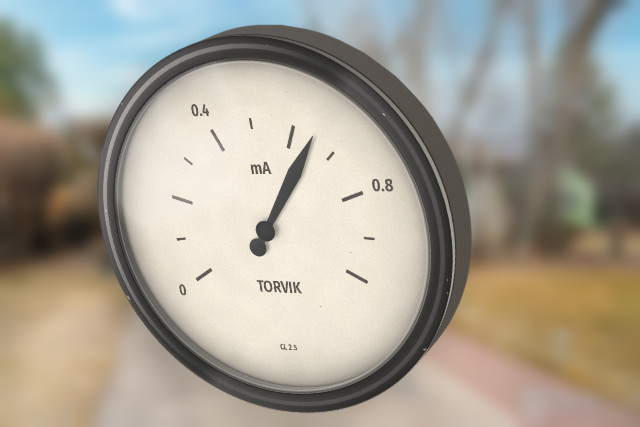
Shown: value=0.65 unit=mA
